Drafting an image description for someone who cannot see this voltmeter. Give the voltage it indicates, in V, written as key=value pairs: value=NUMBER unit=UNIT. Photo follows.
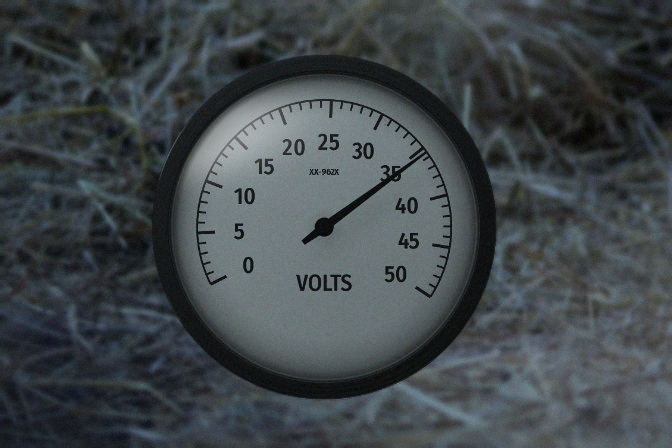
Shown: value=35.5 unit=V
